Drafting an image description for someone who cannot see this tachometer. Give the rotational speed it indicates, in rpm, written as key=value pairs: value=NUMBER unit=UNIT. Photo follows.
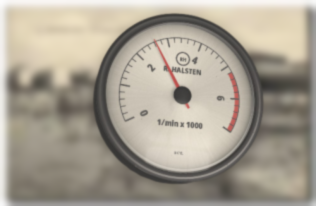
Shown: value=2600 unit=rpm
